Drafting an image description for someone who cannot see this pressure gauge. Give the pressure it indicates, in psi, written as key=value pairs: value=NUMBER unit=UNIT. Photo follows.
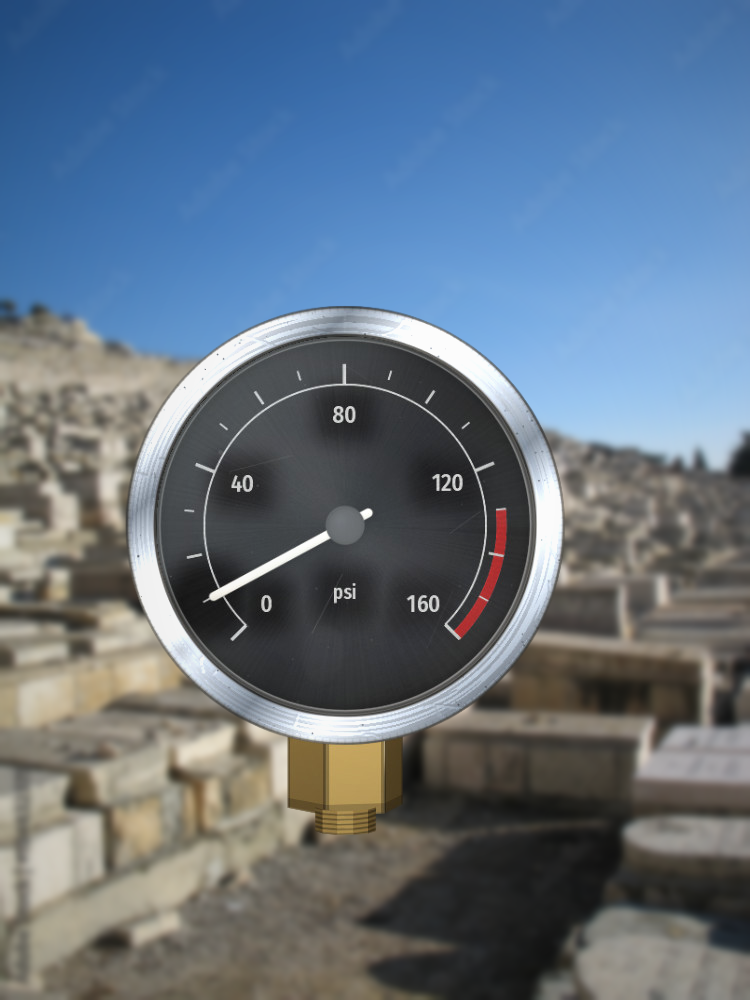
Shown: value=10 unit=psi
